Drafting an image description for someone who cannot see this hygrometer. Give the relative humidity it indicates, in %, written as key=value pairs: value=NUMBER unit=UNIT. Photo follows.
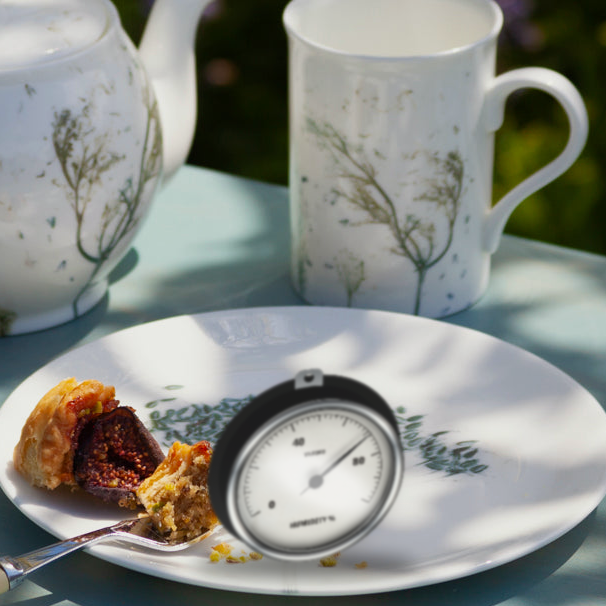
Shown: value=70 unit=%
